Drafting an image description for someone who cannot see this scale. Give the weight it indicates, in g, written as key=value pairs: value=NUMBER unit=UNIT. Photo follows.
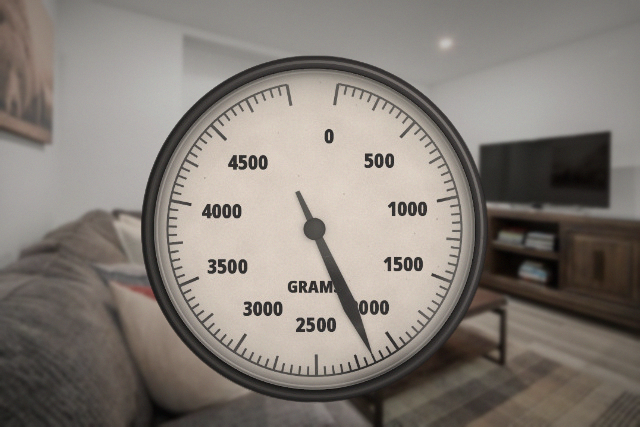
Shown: value=2150 unit=g
